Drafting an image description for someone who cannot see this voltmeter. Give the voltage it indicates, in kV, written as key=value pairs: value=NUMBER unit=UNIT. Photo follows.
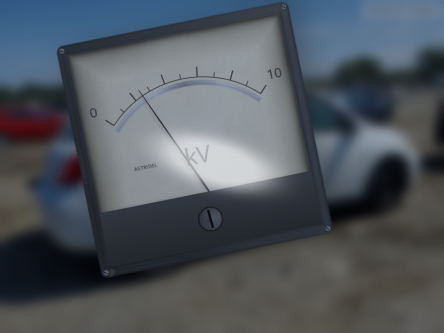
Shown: value=2.5 unit=kV
